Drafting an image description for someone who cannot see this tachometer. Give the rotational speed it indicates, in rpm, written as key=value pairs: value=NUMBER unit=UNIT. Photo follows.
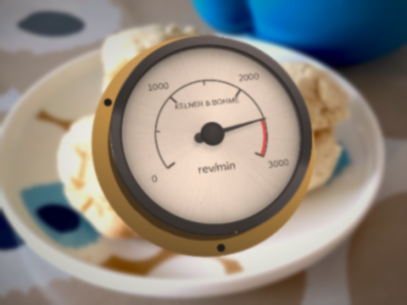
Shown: value=2500 unit=rpm
